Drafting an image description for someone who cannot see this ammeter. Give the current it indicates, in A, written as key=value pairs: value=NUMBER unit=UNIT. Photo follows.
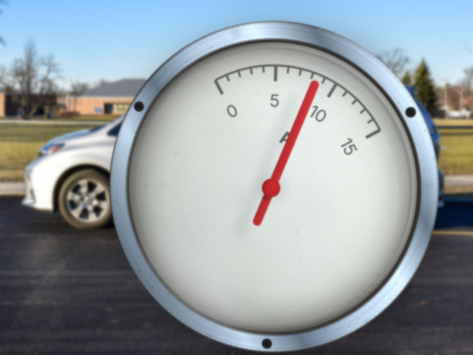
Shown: value=8.5 unit=A
